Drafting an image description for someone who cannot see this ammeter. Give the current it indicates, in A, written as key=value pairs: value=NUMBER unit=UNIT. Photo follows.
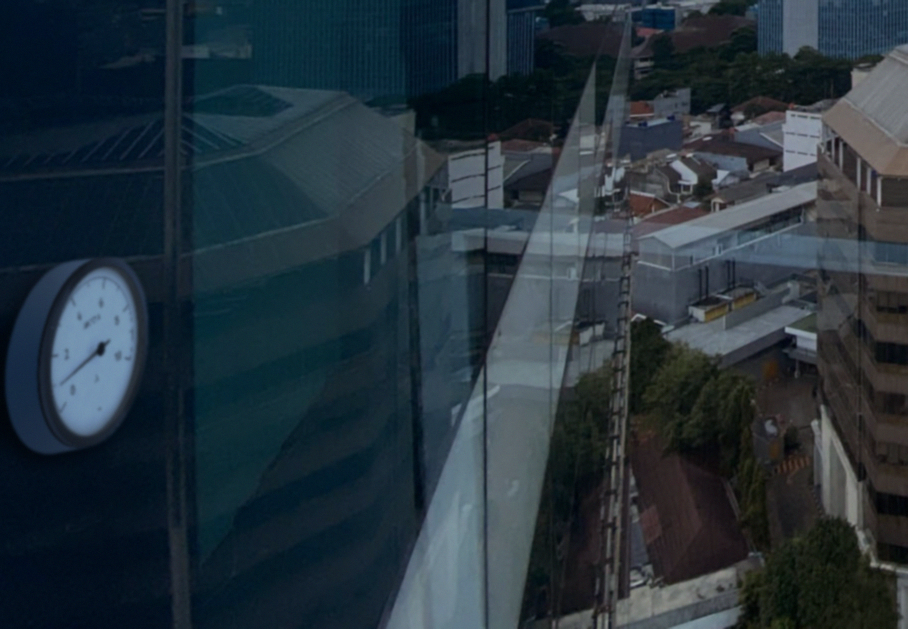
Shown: value=1 unit=A
